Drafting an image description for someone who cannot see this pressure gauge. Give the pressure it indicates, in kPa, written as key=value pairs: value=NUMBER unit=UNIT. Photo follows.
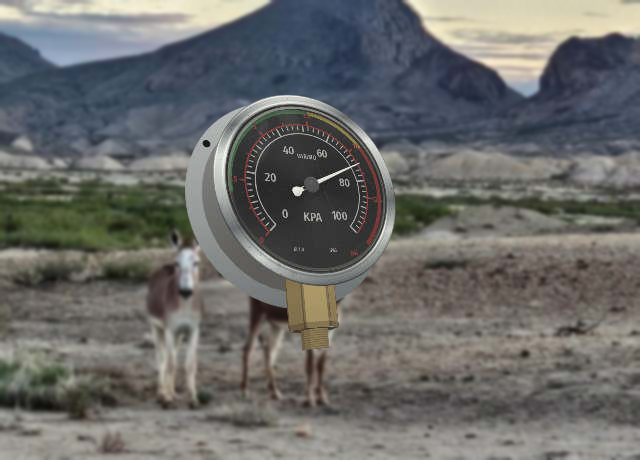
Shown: value=74 unit=kPa
